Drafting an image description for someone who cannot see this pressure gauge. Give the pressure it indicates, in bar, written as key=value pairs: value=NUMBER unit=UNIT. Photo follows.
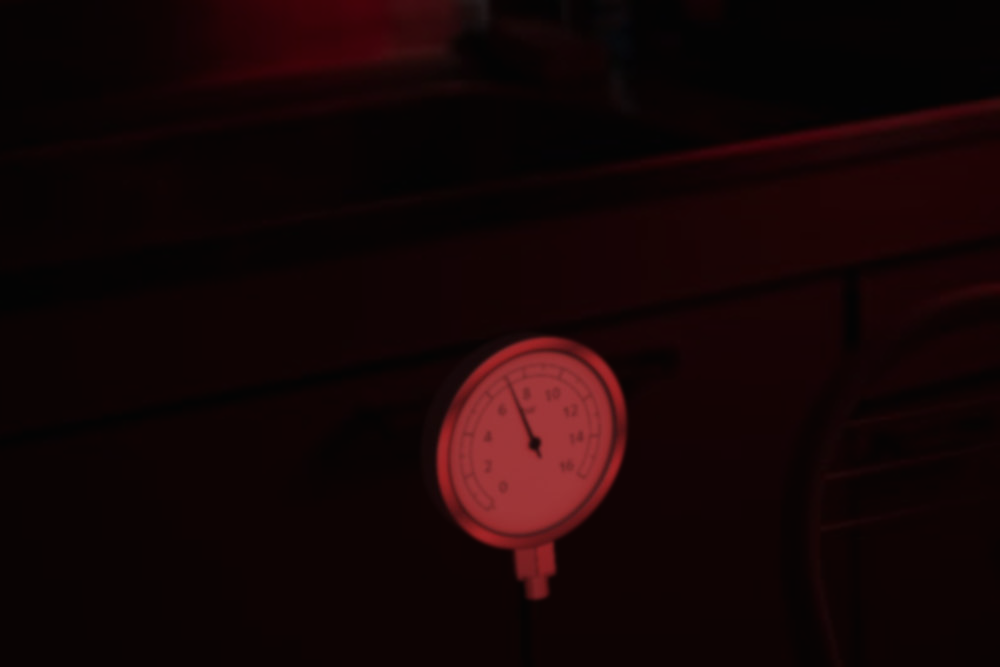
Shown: value=7 unit=bar
